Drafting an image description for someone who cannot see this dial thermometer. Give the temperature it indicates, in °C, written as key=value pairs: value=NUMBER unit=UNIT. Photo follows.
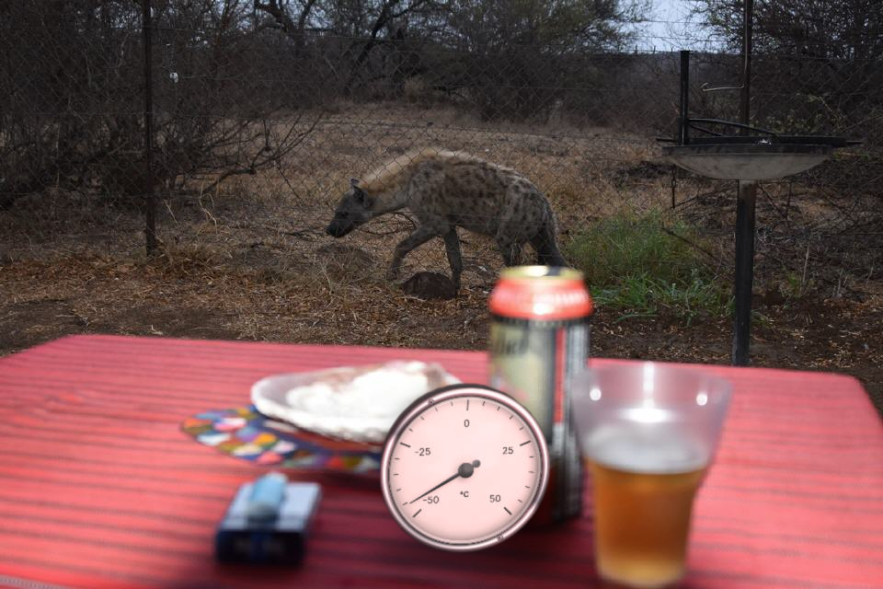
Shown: value=-45 unit=°C
